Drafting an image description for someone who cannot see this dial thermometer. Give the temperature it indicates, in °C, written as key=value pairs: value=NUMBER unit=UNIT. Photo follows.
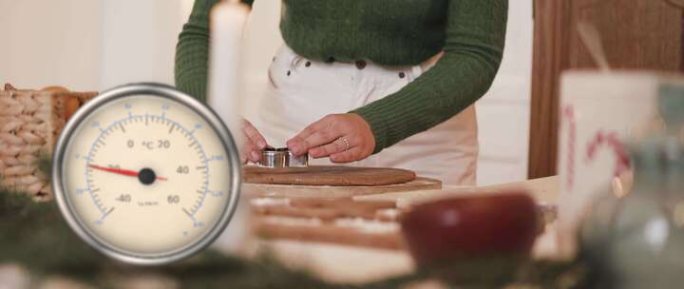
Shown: value=-20 unit=°C
